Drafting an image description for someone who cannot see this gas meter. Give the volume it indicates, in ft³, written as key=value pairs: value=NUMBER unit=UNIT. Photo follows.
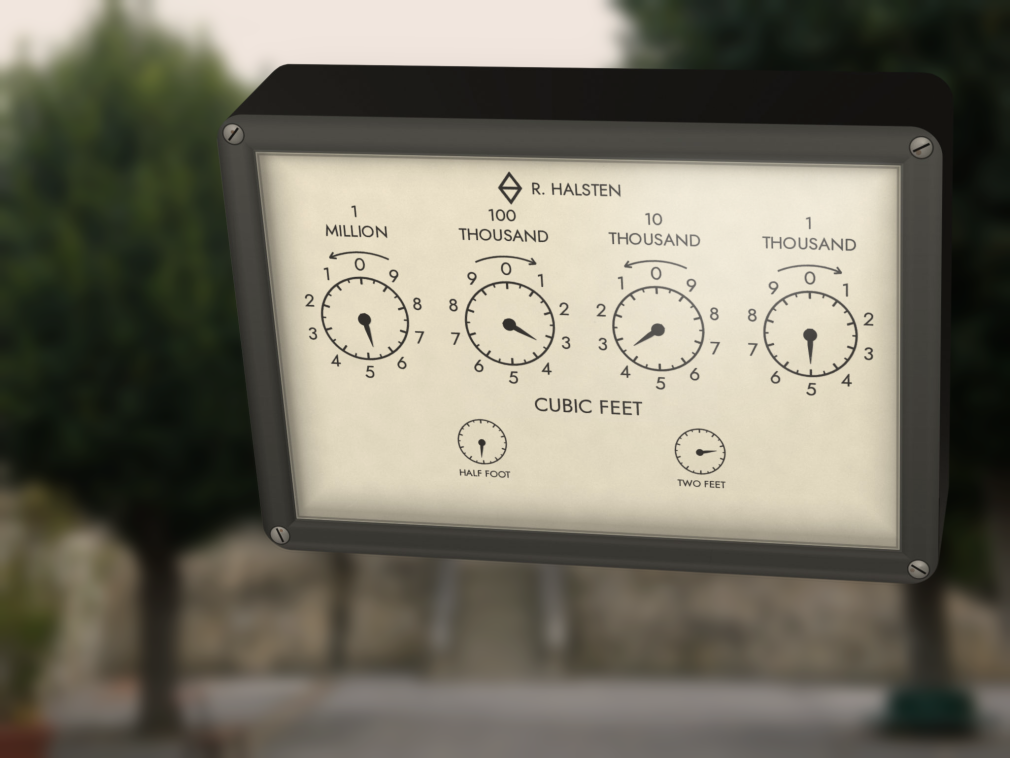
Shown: value=533500 unit=ft³
